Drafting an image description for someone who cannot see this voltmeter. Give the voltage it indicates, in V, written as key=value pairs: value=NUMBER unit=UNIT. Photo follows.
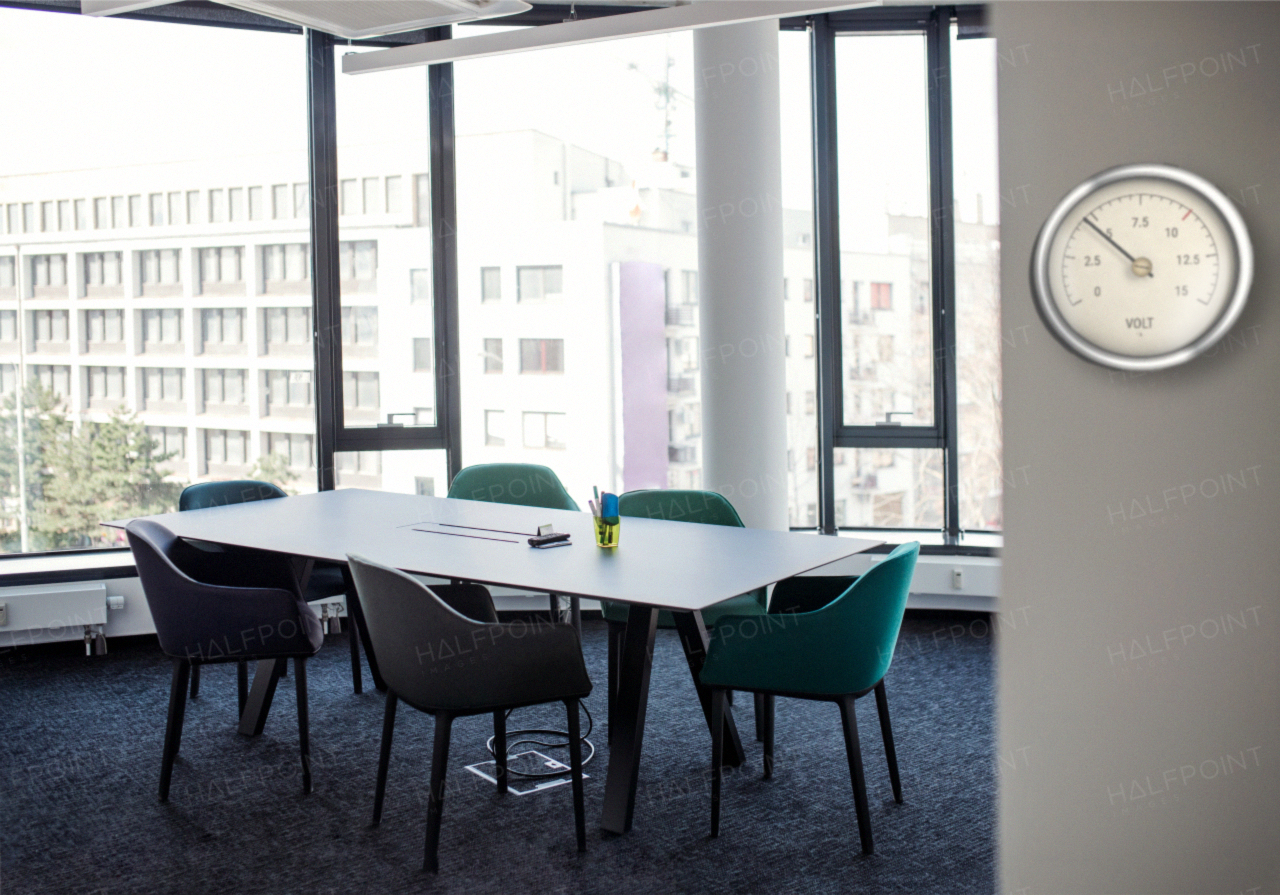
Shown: value=4.5 unit=V
